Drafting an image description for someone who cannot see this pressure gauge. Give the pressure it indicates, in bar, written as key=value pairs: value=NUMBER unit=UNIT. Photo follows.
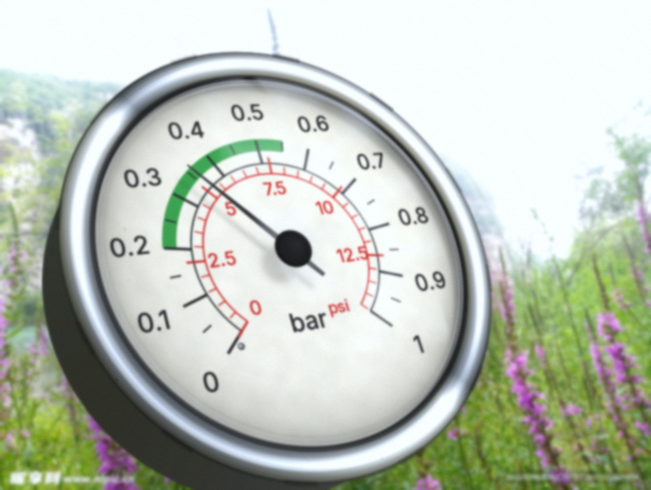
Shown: value=0.35 unit=bar
